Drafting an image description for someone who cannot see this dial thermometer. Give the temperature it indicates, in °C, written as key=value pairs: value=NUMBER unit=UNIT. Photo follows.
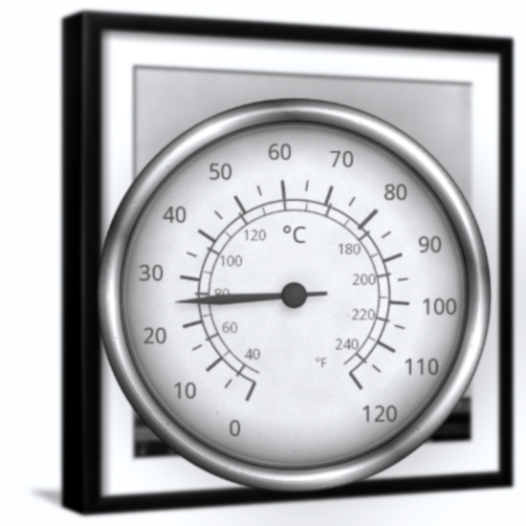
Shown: value=25 unit=°C
